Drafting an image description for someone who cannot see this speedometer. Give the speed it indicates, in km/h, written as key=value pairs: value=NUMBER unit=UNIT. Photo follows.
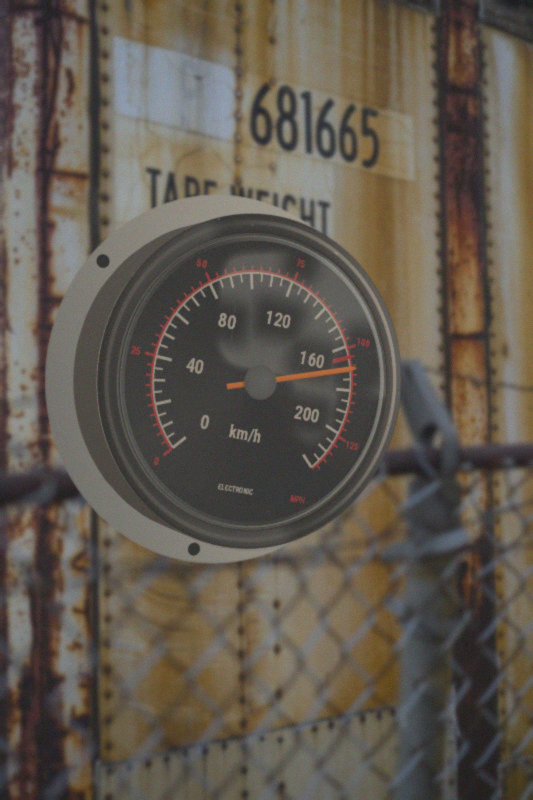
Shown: value=170 unit=km/h
